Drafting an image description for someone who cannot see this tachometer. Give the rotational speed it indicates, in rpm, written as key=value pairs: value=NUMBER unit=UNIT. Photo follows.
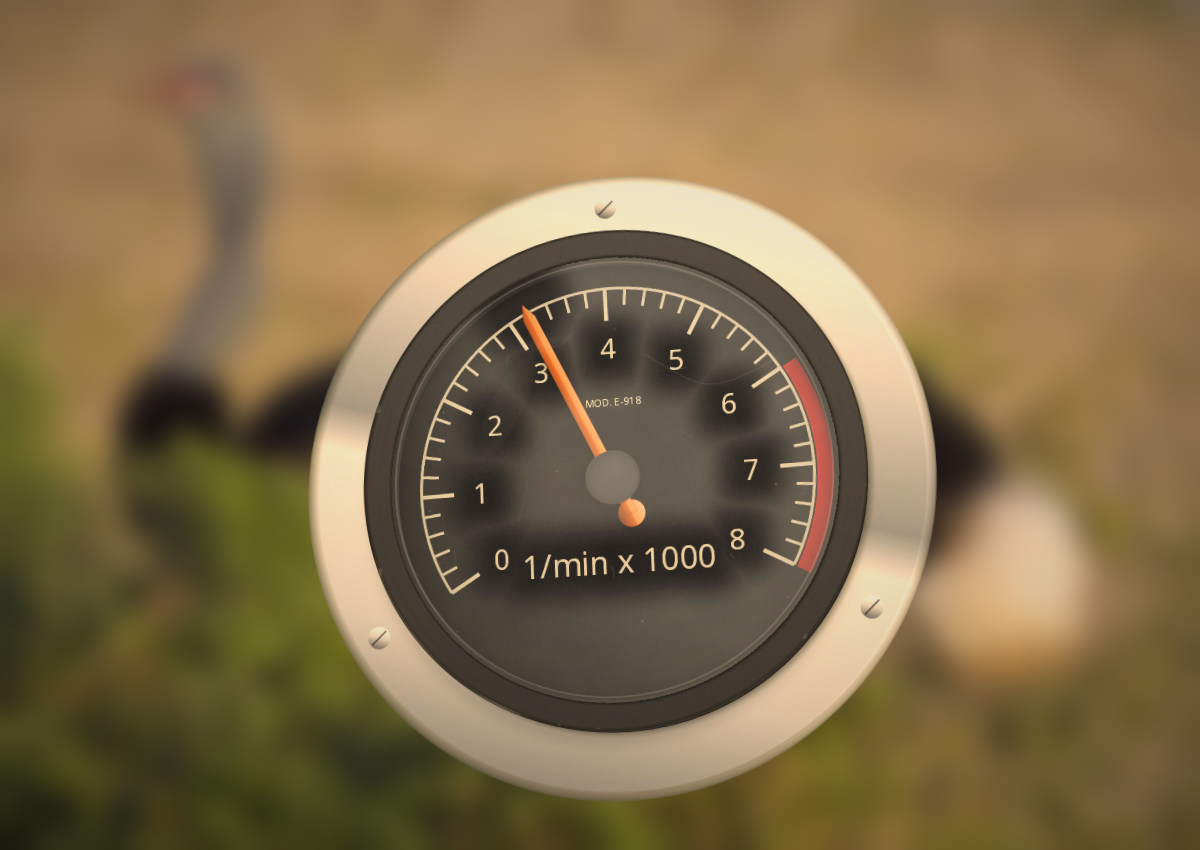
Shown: value=3200 unit=rpm
